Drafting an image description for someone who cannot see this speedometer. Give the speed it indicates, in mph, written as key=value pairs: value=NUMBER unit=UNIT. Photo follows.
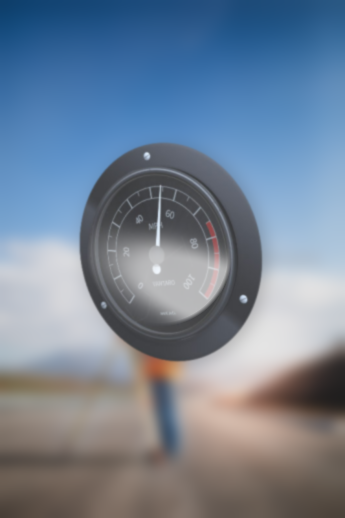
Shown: value=55 unit=mph
